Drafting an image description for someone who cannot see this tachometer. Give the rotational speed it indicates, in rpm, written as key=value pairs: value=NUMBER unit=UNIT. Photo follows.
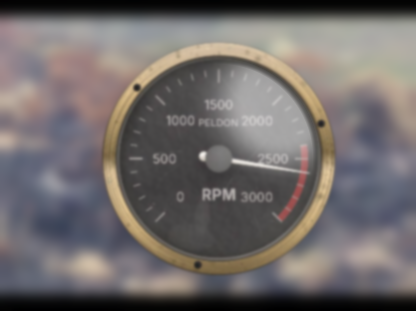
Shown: value=2600 unit=rpm
